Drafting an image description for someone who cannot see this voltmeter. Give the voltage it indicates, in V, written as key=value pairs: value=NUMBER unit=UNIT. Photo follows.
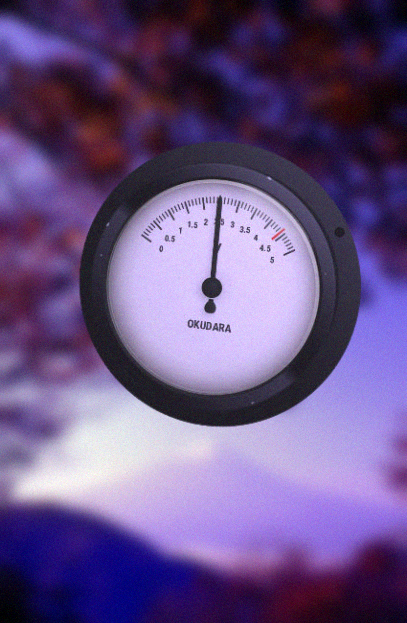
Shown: value=2.5 unit=V
